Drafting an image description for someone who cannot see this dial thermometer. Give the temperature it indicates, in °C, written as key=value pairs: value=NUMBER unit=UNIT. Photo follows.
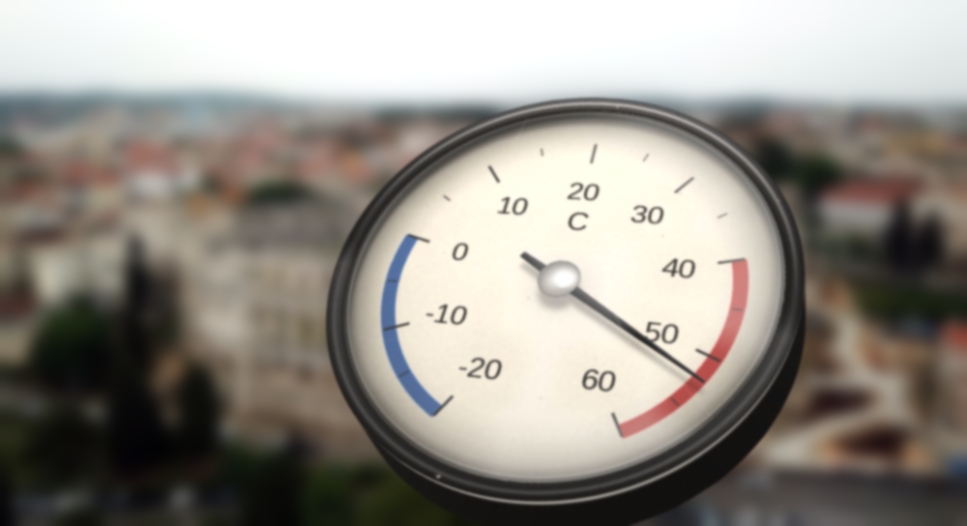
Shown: value=52.5 unit=°C
